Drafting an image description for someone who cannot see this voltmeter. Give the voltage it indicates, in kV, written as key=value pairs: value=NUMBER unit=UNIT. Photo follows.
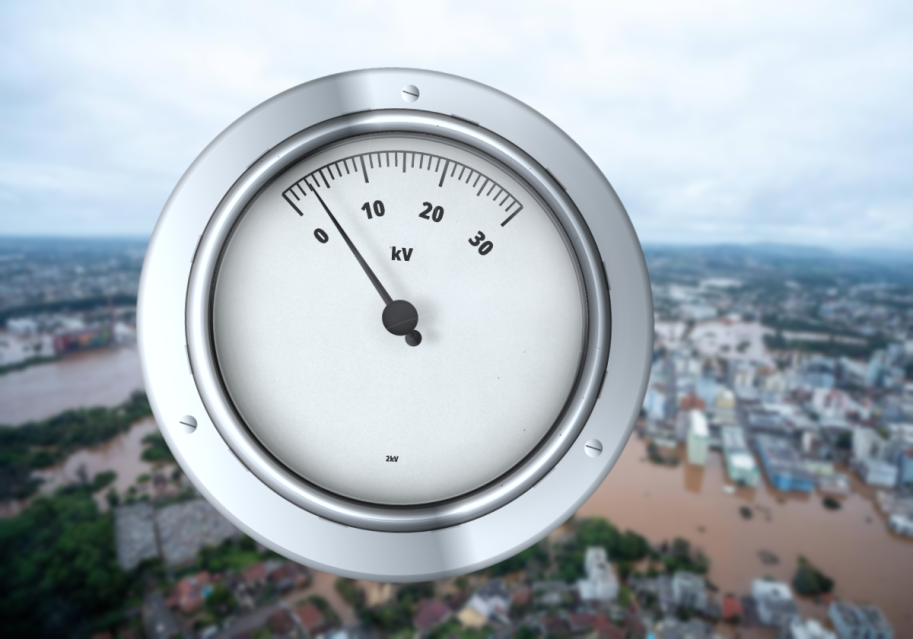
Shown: value=3 unit=kV
